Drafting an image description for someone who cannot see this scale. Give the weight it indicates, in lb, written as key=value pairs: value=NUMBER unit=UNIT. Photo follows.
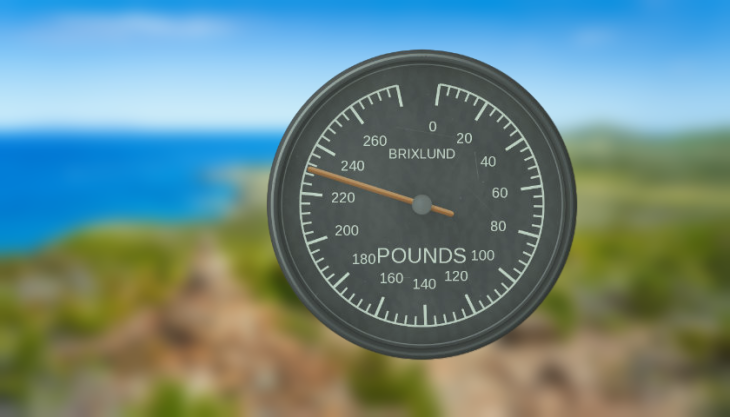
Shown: value=230 unit=lb
